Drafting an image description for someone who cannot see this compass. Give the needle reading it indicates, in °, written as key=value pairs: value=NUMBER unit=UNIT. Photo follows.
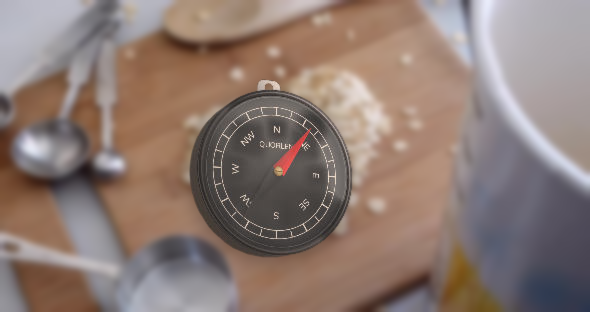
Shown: value=37.5 unit=°
